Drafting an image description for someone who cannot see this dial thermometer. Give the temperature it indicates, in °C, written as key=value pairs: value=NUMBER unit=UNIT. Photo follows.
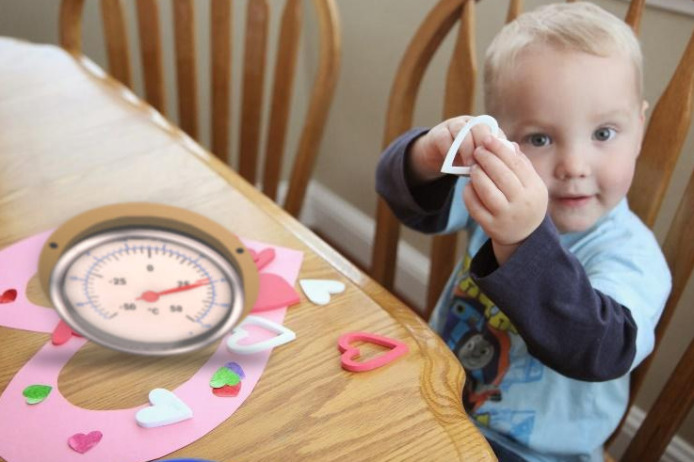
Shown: value=25 unit=°C
